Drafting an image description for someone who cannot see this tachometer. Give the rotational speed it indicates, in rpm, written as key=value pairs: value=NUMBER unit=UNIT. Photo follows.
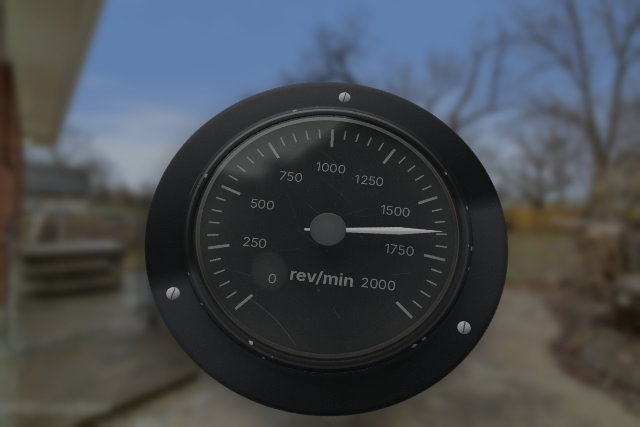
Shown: value=1650 unit=rpm
